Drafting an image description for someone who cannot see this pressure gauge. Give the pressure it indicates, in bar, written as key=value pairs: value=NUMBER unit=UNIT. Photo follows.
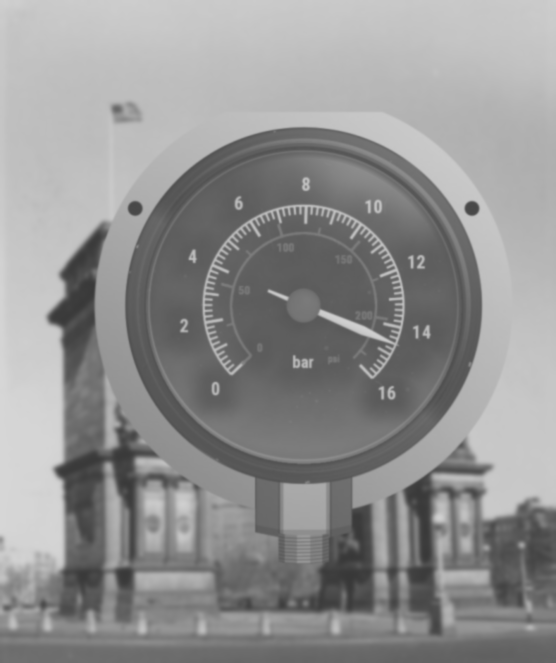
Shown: value=14.6 unit=bar
